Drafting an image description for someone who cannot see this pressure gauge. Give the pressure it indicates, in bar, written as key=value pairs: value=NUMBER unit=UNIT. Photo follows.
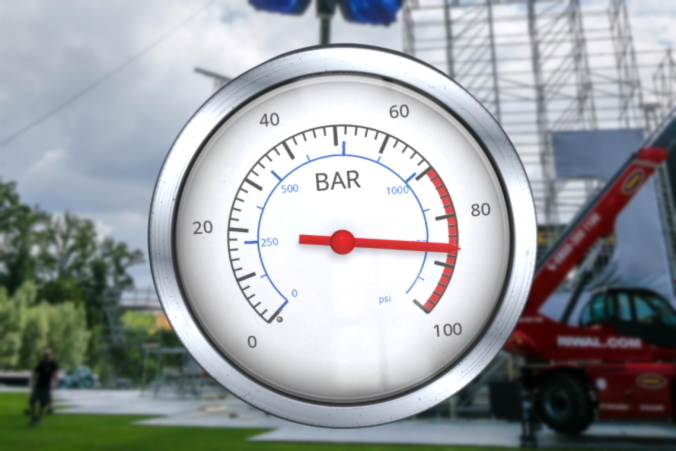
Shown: value=86 unit=bar
